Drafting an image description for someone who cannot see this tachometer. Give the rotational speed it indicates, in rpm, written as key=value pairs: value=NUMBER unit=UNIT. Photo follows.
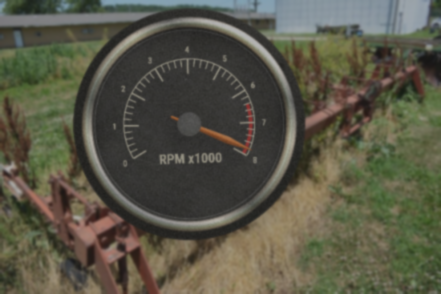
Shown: value=7800 unit=rpm
